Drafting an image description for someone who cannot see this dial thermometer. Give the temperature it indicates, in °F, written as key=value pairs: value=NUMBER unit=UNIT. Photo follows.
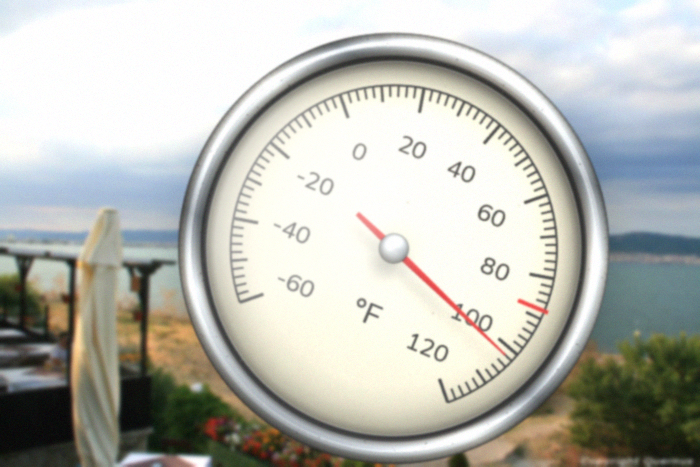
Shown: value=102 unit=°F
